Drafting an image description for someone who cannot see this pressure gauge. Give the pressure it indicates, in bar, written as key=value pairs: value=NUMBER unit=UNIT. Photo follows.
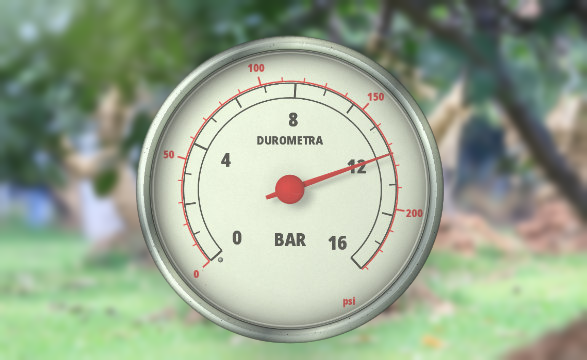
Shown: value=12 unit=bar
